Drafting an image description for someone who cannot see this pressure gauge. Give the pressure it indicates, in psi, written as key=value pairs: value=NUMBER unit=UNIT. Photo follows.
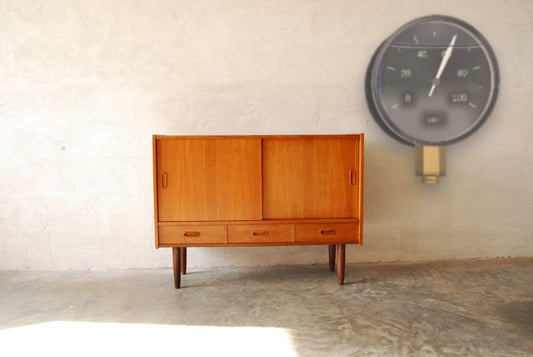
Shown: value=60 unit=psi
